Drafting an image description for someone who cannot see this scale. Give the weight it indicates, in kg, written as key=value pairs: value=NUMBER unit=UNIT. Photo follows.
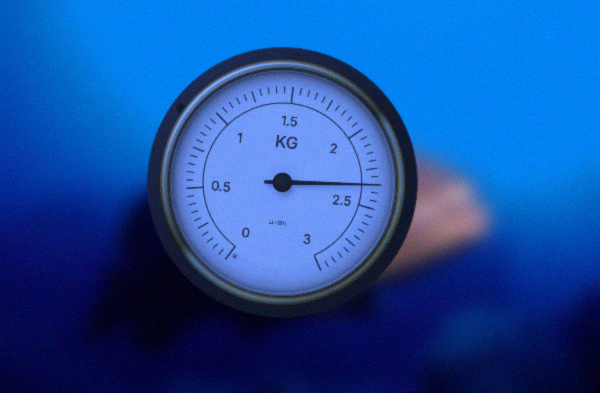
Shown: value=2.35 unit=kg
